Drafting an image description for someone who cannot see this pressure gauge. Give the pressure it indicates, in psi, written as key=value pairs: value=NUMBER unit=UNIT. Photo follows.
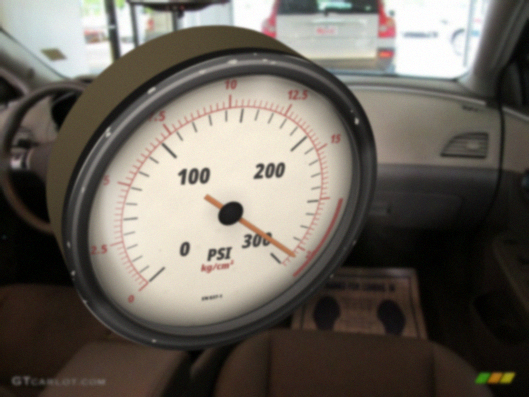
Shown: value=290 unit=psi
